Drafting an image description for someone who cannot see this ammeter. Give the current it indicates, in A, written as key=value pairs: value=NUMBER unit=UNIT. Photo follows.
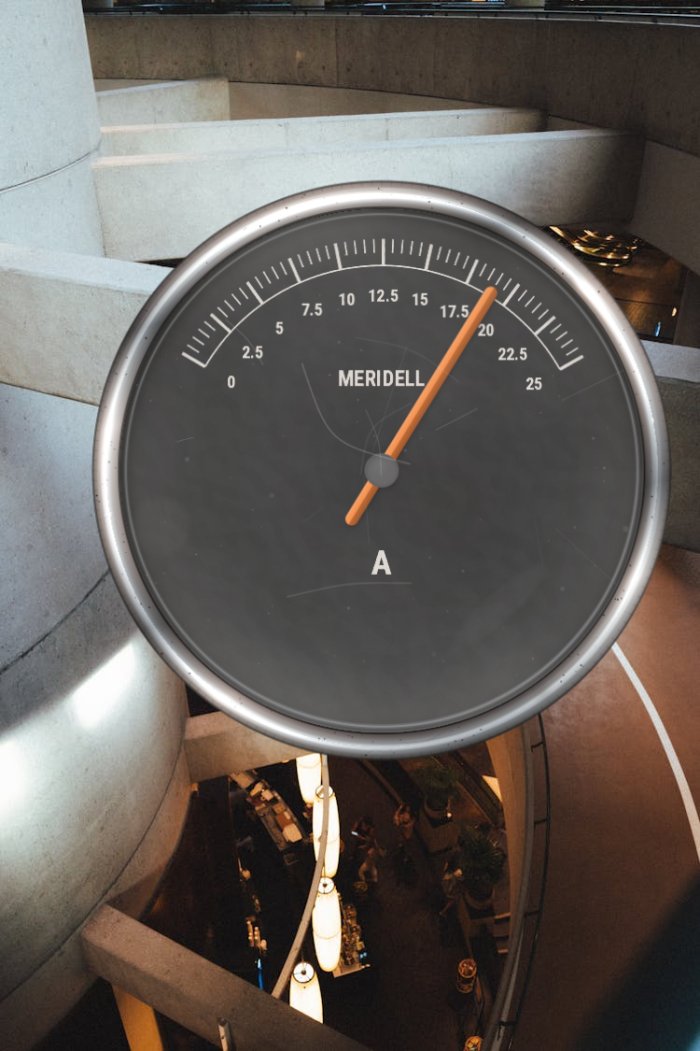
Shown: value=19 unit=A
